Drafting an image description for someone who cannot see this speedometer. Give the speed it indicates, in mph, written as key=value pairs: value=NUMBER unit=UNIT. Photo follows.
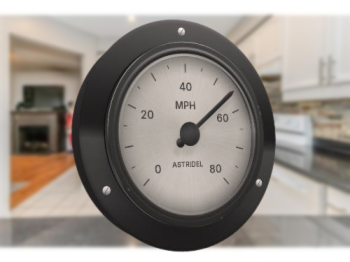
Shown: value=55 unit=mph
